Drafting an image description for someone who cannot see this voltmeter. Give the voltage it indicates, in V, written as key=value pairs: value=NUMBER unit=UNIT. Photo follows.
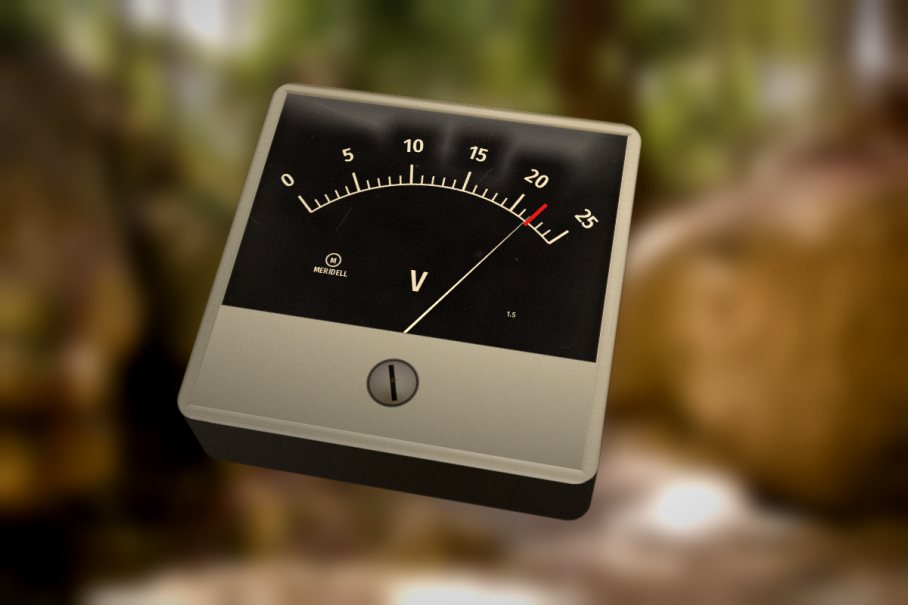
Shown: value=22 unit=V
